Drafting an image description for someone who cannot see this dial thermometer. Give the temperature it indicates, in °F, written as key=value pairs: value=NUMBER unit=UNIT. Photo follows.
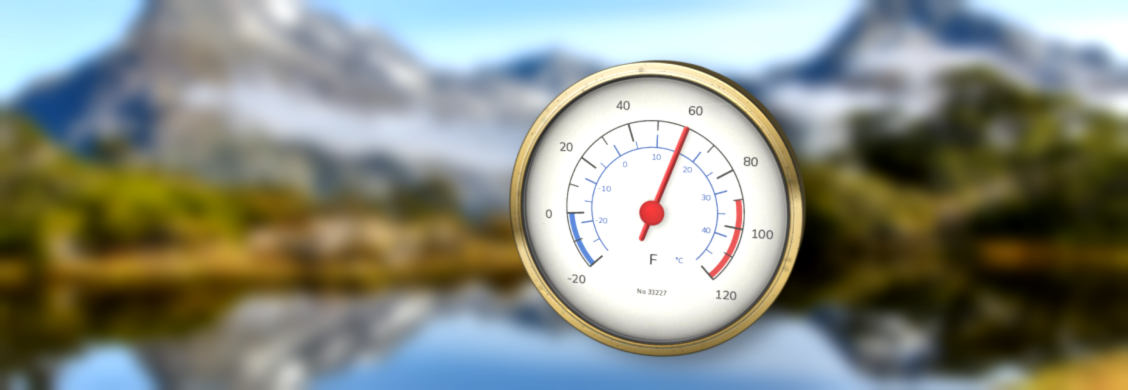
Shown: value=60 unit=°F
